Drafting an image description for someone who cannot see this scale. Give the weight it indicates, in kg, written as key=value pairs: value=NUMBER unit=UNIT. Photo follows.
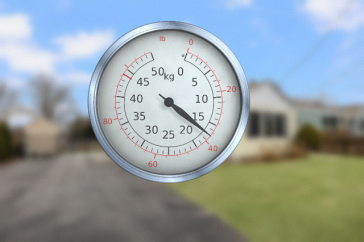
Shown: value=17 unit=kg
